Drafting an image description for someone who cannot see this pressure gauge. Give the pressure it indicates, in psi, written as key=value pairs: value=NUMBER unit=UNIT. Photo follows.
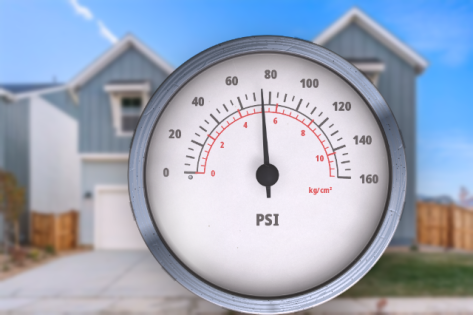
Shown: value=75 unit=psi
